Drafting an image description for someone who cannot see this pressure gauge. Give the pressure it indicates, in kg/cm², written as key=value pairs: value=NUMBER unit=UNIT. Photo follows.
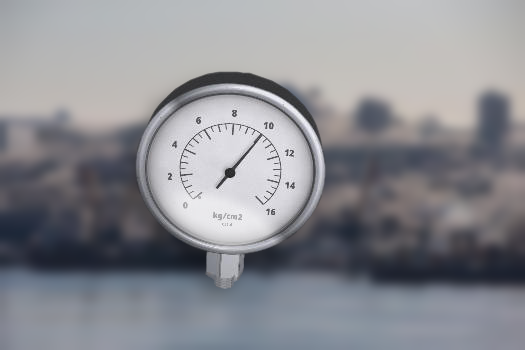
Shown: value=10 unit=kg/cm²
